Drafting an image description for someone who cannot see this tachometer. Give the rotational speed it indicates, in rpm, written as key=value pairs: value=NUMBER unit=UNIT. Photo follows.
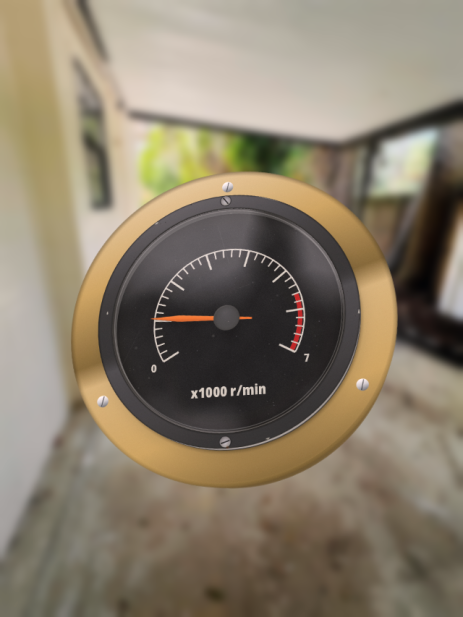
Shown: value=1000 unit=rpm
